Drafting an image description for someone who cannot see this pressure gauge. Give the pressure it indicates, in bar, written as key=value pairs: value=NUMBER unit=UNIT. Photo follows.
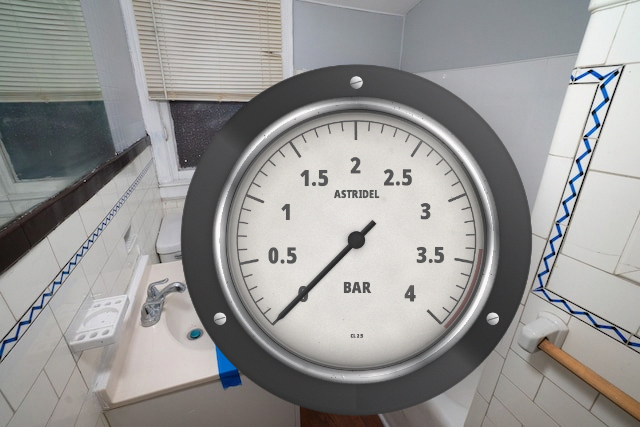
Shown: value=0 unit=bar
